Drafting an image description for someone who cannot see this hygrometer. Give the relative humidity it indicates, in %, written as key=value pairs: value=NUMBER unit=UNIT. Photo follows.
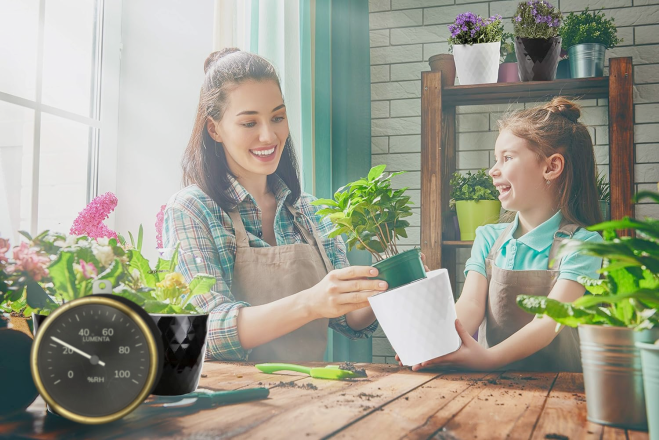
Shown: value=24 unit=%
